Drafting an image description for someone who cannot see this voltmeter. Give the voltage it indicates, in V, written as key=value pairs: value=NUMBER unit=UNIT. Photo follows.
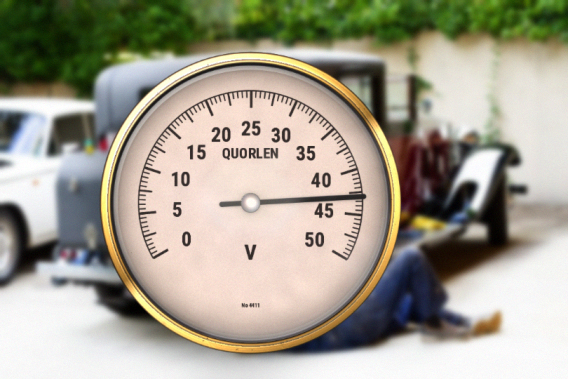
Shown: value=43 unit=V
